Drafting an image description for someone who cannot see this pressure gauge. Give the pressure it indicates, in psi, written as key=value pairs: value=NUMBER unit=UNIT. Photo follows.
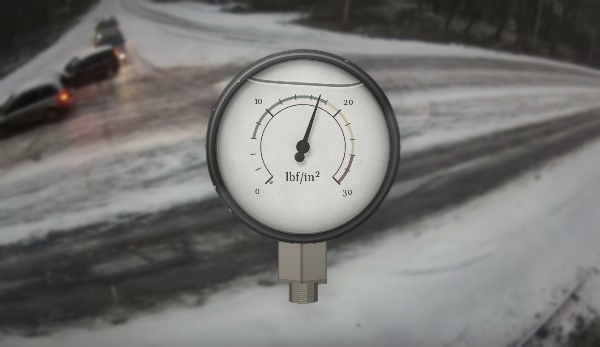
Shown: value=17 unit=psi
